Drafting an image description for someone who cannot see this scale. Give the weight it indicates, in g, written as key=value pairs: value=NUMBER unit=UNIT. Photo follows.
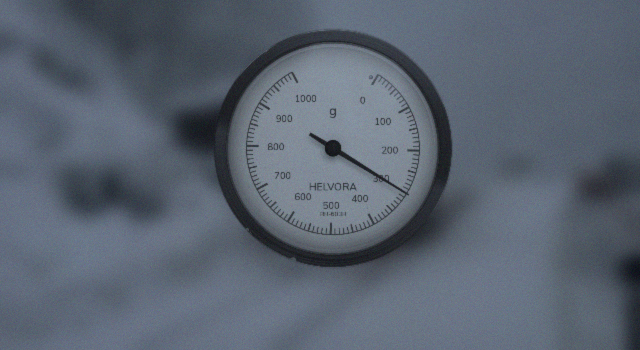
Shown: value=300 unit=g
